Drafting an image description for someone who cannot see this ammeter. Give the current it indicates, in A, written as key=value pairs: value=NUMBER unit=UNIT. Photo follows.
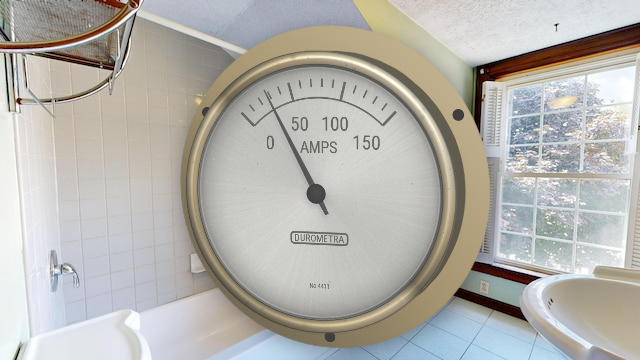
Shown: value=30 unit=A
